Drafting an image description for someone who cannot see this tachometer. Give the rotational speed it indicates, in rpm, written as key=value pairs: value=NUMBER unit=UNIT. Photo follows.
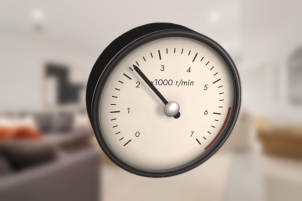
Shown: value=2300 unit=rpm
